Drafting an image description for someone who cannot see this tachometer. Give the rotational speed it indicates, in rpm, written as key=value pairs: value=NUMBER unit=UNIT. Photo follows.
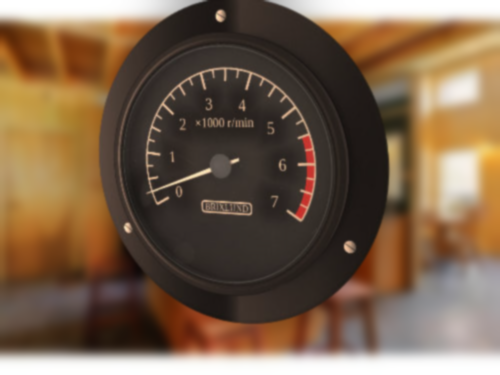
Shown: value=250 unit=rpm
